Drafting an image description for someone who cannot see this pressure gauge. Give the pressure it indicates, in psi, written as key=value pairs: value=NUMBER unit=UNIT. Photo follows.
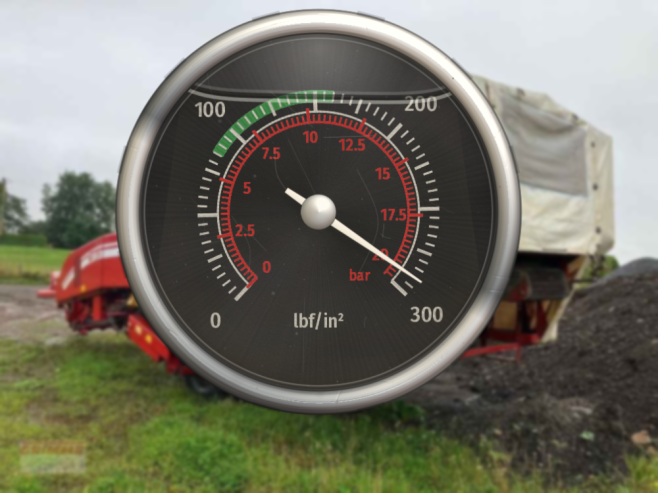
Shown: value=290 unit=psi
